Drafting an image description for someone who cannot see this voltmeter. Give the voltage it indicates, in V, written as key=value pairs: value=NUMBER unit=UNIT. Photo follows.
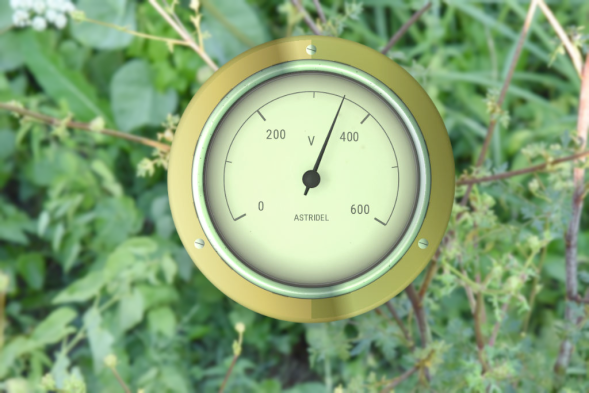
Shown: value=350 unit=V
